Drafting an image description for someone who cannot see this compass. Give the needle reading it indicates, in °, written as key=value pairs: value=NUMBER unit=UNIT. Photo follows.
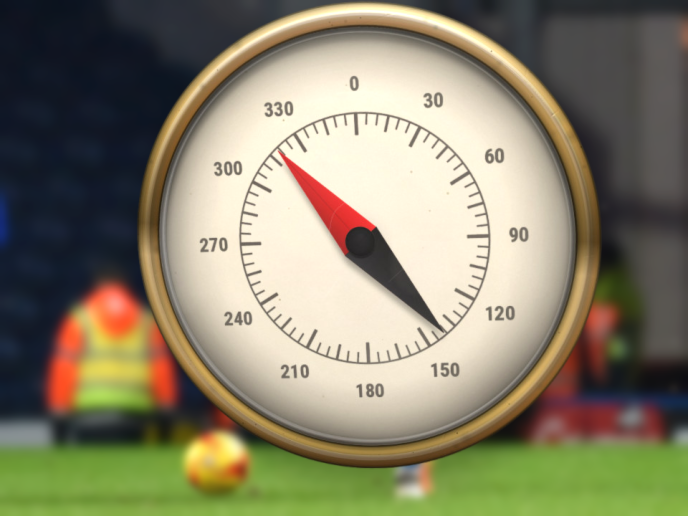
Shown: value=320 unit=°
